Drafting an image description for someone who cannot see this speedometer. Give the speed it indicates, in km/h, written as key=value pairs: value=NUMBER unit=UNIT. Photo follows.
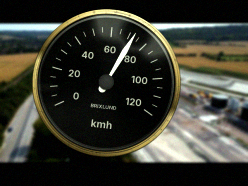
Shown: value=72.5 unit=km/h
